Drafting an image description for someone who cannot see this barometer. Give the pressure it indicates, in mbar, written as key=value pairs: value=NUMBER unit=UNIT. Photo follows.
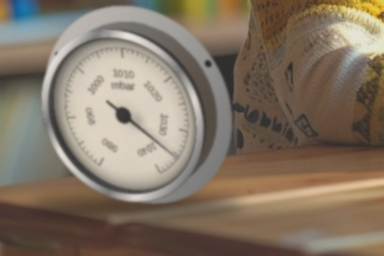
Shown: value=1035 unit=mbar
